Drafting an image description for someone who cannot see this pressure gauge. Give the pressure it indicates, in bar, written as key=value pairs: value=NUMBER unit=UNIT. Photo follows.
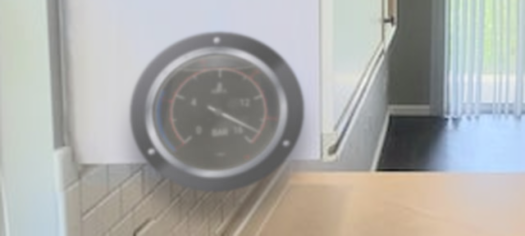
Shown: value=15 unit=bar
